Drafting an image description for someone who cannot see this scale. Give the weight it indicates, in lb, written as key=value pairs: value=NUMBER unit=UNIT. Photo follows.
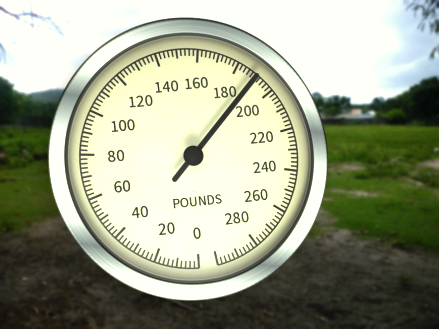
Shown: value=190 unit=lb
